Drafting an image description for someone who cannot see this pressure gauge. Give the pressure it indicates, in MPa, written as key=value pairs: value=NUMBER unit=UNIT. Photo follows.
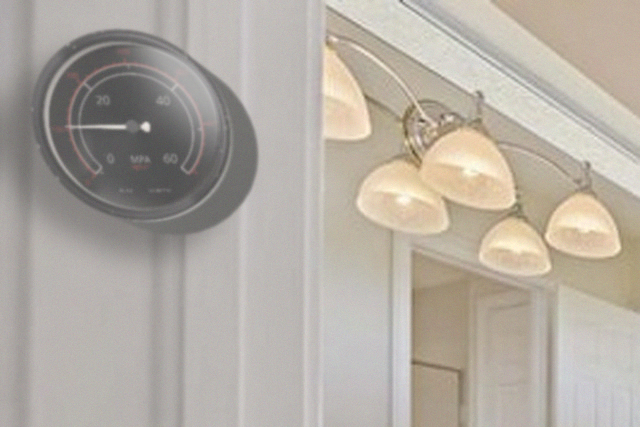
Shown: value=10 unit=MPa
